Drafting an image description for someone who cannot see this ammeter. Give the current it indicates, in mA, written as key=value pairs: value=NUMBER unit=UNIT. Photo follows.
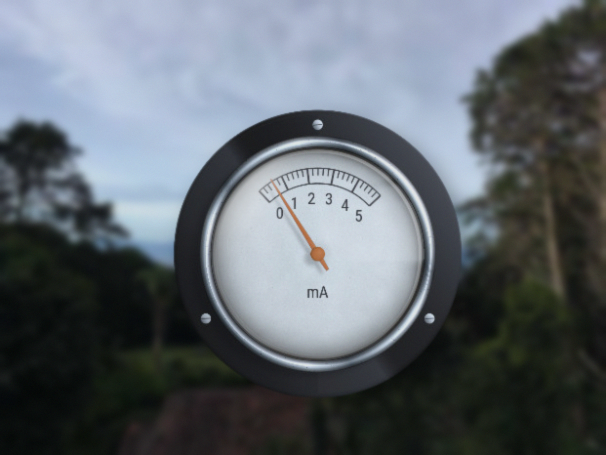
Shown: value=0.6 unit=mA
